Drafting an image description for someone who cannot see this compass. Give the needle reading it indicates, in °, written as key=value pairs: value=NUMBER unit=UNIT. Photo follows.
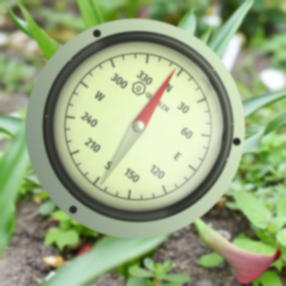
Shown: value=355 unit=°
